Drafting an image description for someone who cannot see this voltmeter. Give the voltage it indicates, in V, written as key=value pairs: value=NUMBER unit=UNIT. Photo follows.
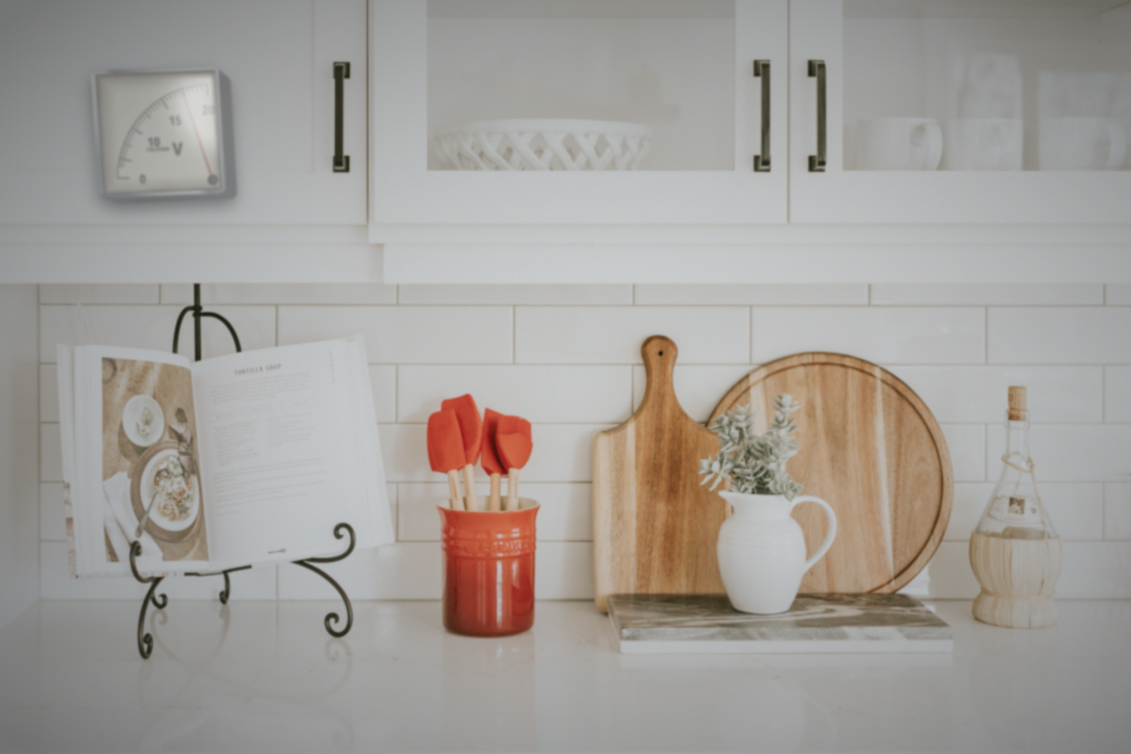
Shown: value=17.5 unit=V
